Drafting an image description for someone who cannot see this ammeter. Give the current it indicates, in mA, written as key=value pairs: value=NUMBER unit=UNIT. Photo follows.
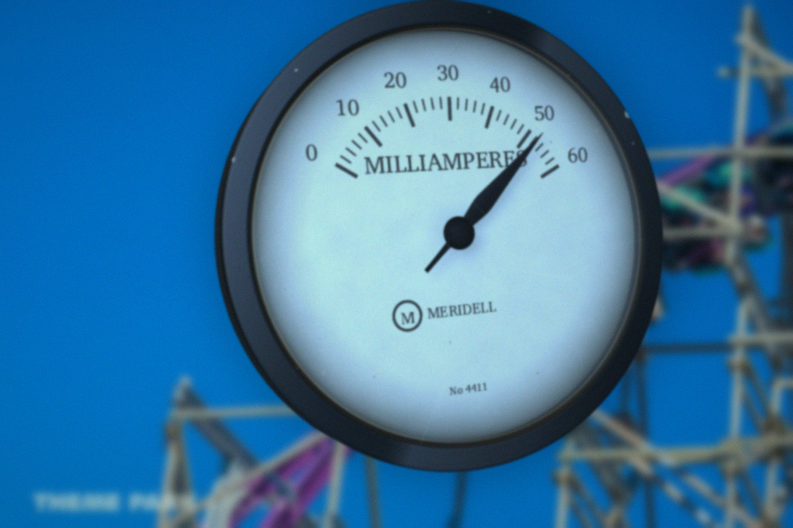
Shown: value=52 unit=mA
